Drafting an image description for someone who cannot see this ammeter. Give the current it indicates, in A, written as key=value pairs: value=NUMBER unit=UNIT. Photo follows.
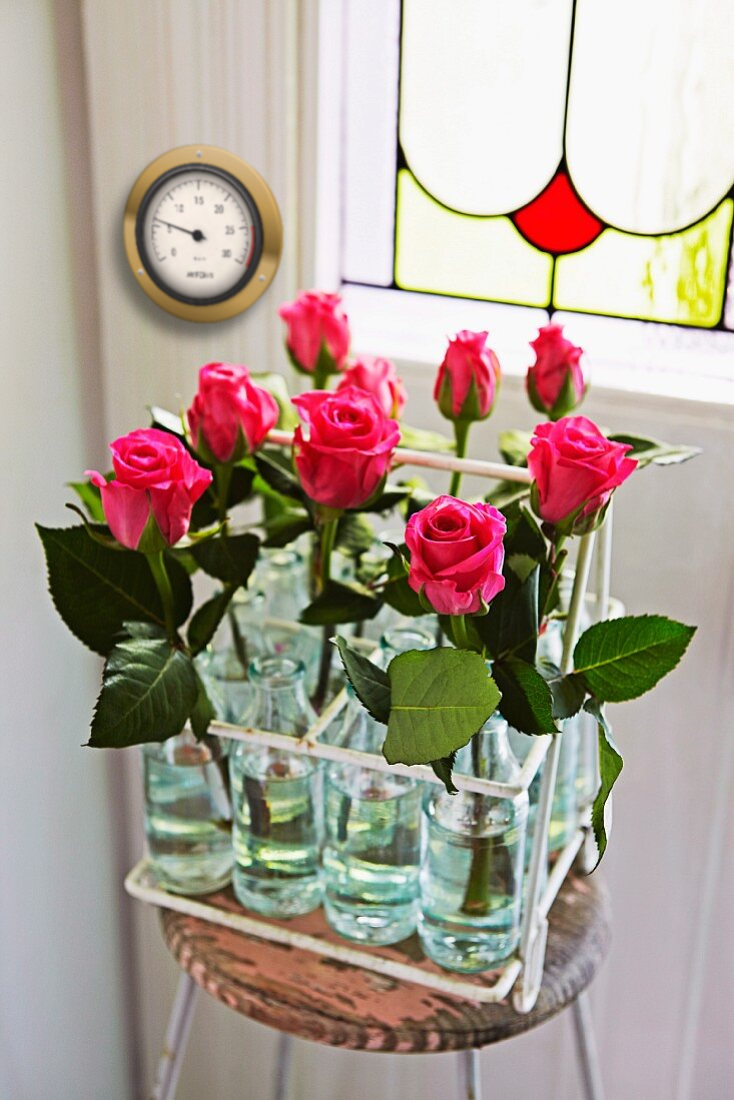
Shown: value=6 unit=A
